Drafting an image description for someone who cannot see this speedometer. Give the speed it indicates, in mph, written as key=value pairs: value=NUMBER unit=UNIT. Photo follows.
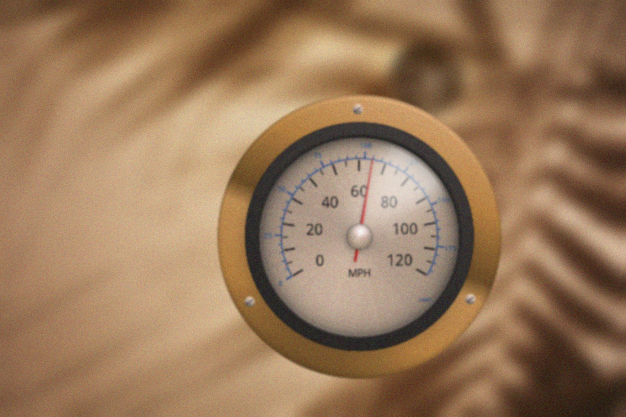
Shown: value=65 unit=mph
